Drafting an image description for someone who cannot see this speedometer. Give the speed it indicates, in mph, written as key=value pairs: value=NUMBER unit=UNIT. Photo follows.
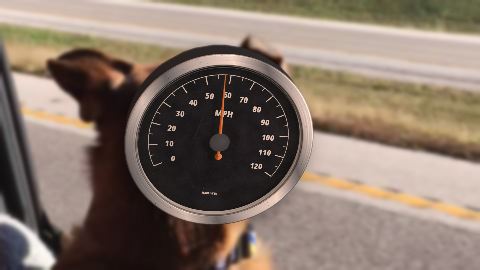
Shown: value=57.5 unit=mph
